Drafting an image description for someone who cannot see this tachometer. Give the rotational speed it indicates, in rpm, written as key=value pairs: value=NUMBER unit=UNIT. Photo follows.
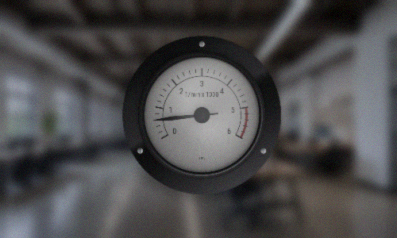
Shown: value=600 unit=rpm
